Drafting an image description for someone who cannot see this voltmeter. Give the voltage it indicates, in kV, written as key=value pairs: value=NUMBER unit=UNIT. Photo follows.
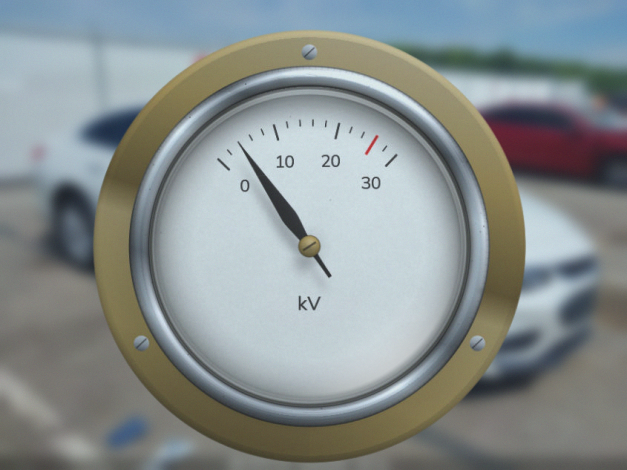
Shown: value=4 unit=kV
